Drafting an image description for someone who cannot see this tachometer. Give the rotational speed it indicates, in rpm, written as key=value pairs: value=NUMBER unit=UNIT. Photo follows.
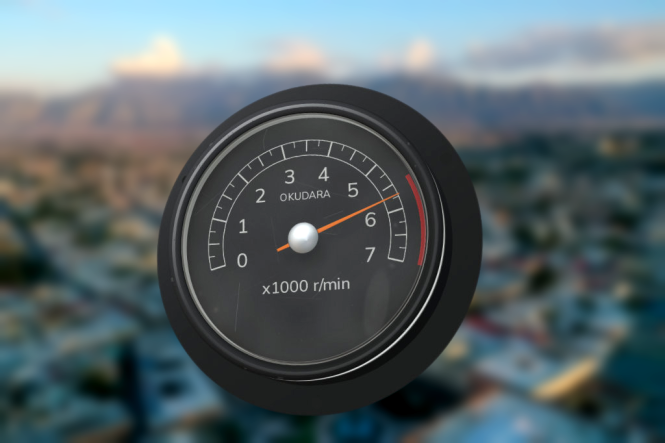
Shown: value=5750 unit=rpm
